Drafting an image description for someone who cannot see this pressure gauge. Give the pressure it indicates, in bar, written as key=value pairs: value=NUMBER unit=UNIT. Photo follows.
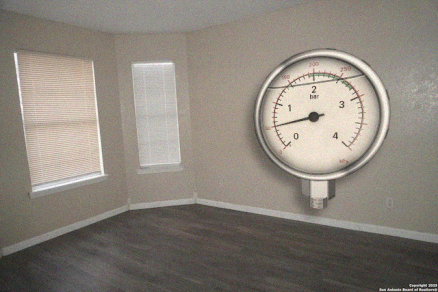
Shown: value=0.5 unit=bar
